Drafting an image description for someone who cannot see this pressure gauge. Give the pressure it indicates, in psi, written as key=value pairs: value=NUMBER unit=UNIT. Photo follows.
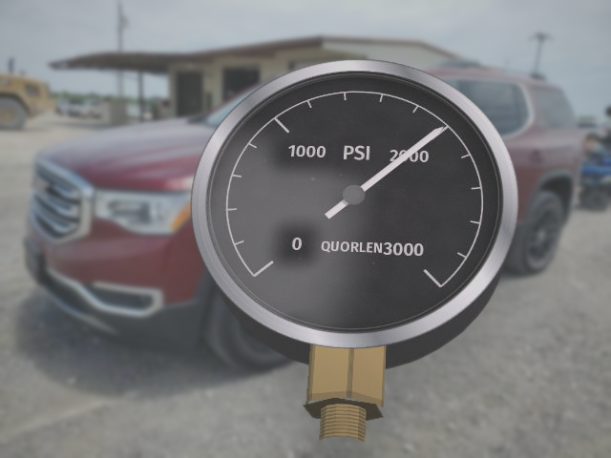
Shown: value=2000 unit=psi
